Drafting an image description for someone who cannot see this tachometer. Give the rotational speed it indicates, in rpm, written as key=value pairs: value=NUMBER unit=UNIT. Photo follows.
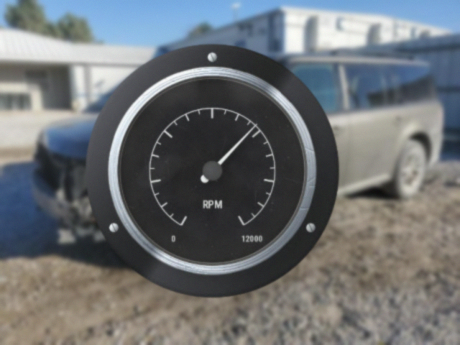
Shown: value=7750 unit=rpm
